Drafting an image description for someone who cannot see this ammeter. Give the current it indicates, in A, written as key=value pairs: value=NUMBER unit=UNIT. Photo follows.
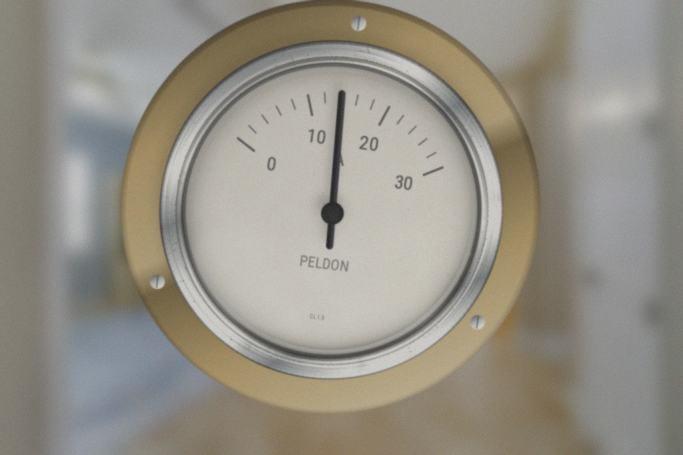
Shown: value=14 unit=A
